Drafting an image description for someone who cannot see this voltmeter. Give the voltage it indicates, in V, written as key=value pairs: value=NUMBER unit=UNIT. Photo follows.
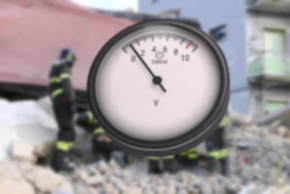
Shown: value=1 unit=V
